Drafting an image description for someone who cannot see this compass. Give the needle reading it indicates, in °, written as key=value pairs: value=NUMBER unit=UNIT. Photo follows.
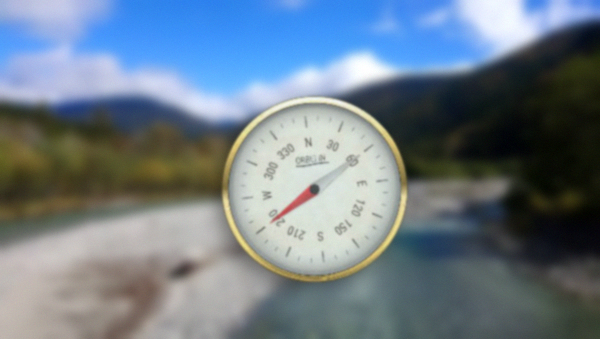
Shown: value=240 unit=°
